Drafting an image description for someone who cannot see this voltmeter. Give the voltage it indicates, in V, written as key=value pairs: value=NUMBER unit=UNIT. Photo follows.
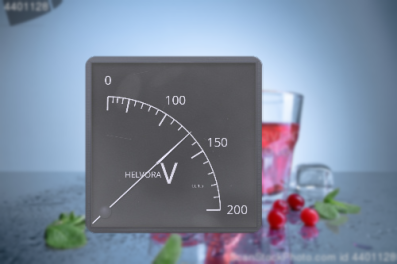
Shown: value=130 unit=V
